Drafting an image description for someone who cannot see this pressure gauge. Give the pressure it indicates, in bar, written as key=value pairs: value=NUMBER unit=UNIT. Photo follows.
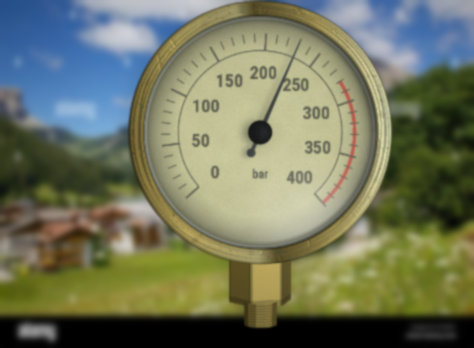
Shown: value=230 unit=bar
